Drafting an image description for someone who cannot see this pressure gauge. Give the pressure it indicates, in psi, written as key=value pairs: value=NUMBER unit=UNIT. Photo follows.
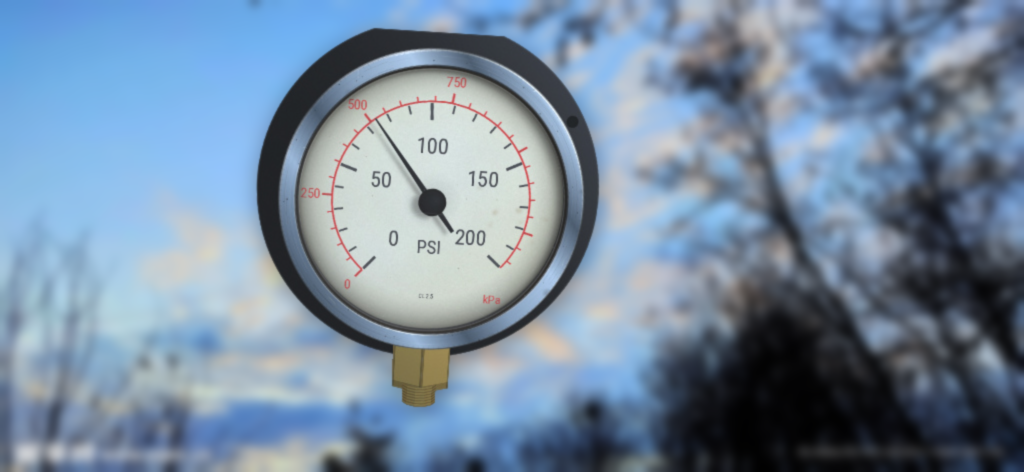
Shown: value=75 unit=psi
